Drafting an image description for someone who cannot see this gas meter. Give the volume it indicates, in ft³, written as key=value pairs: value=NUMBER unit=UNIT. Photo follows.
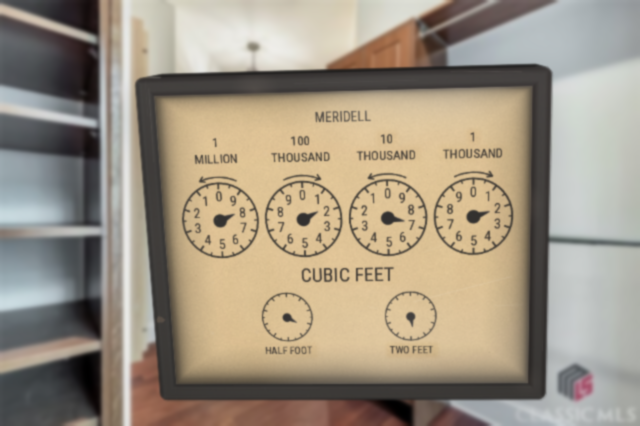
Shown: value=817200 unit=ft³
